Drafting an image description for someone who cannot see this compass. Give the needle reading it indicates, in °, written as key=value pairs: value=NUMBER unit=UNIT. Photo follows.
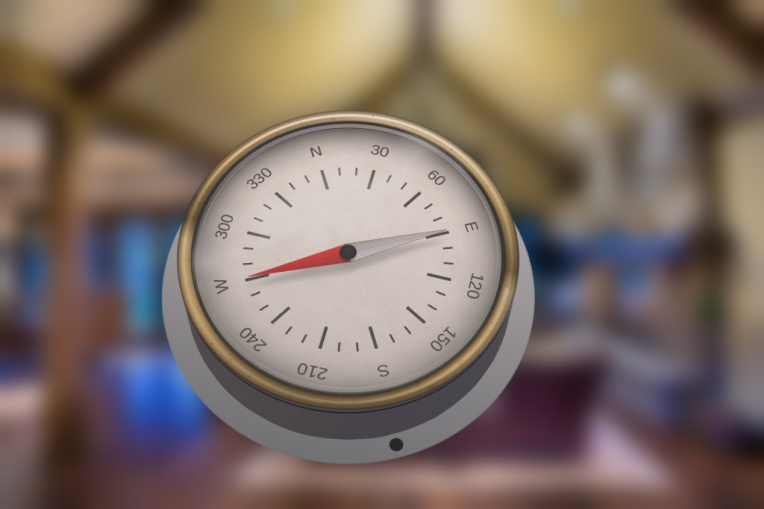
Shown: value=270 unit=°
